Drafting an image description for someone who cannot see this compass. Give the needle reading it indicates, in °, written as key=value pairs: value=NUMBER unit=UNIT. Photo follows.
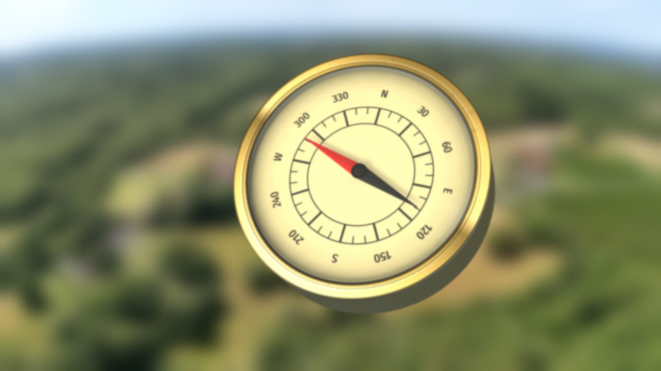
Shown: value=290 unit=°
